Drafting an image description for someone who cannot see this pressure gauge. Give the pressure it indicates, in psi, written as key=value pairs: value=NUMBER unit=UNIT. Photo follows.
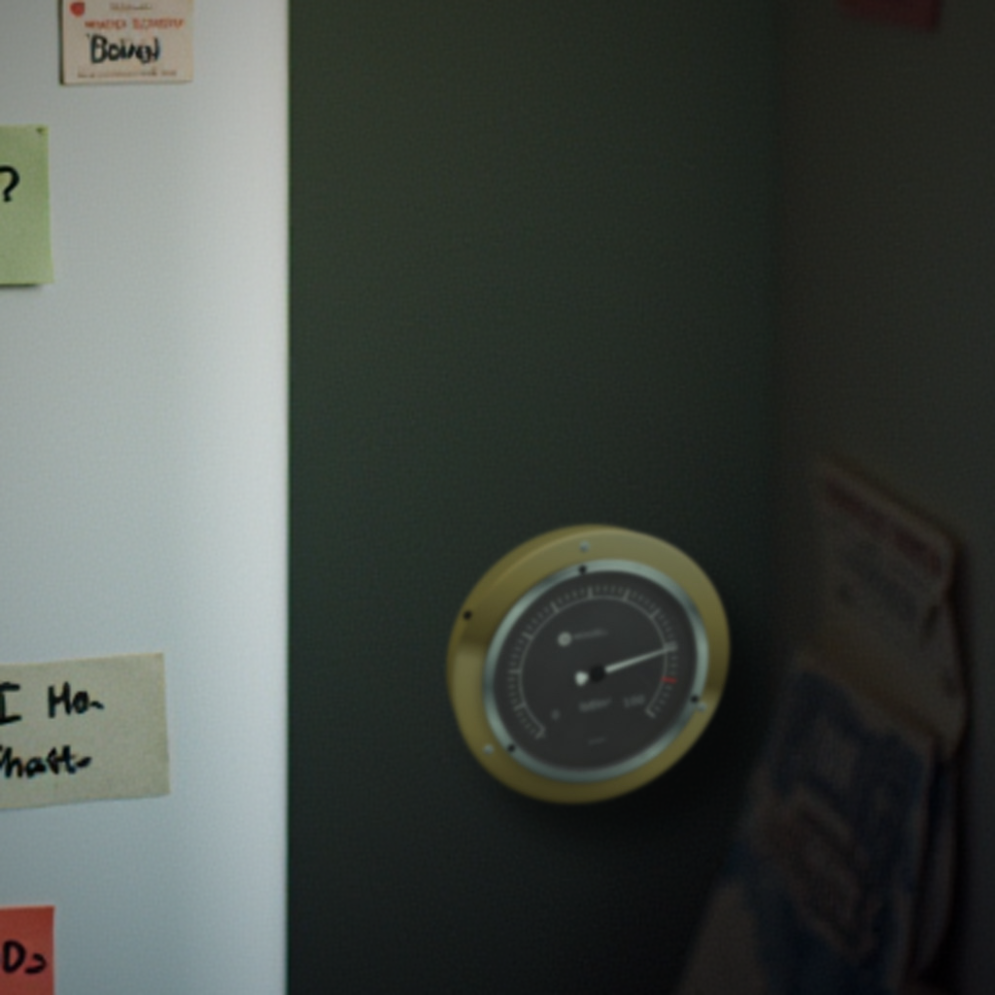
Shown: value=80 unit=psi
